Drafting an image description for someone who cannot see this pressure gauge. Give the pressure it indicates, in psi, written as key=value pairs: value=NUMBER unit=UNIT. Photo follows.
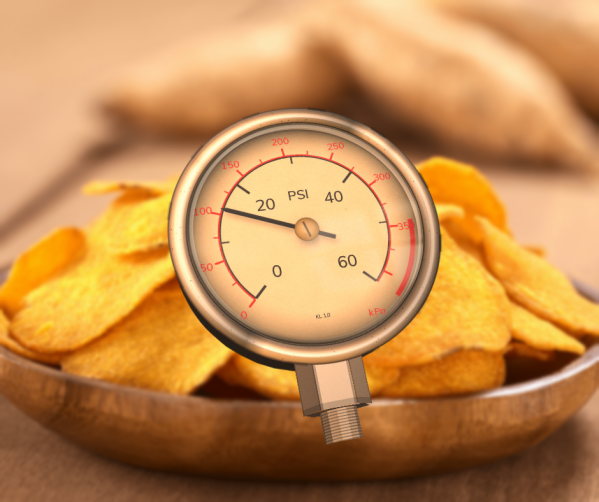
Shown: value=15 unit=psi
